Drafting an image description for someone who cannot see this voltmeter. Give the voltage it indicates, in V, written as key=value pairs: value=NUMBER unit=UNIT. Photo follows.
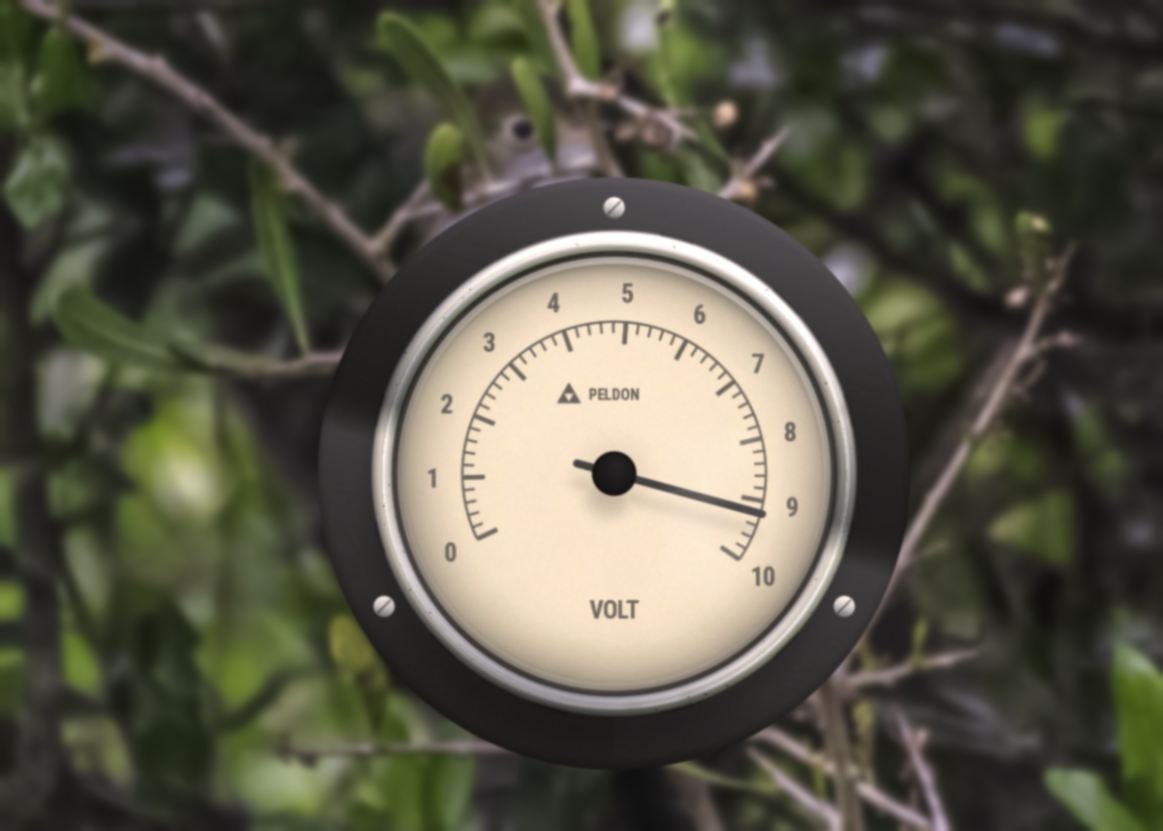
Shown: value=9.2 unit=V
